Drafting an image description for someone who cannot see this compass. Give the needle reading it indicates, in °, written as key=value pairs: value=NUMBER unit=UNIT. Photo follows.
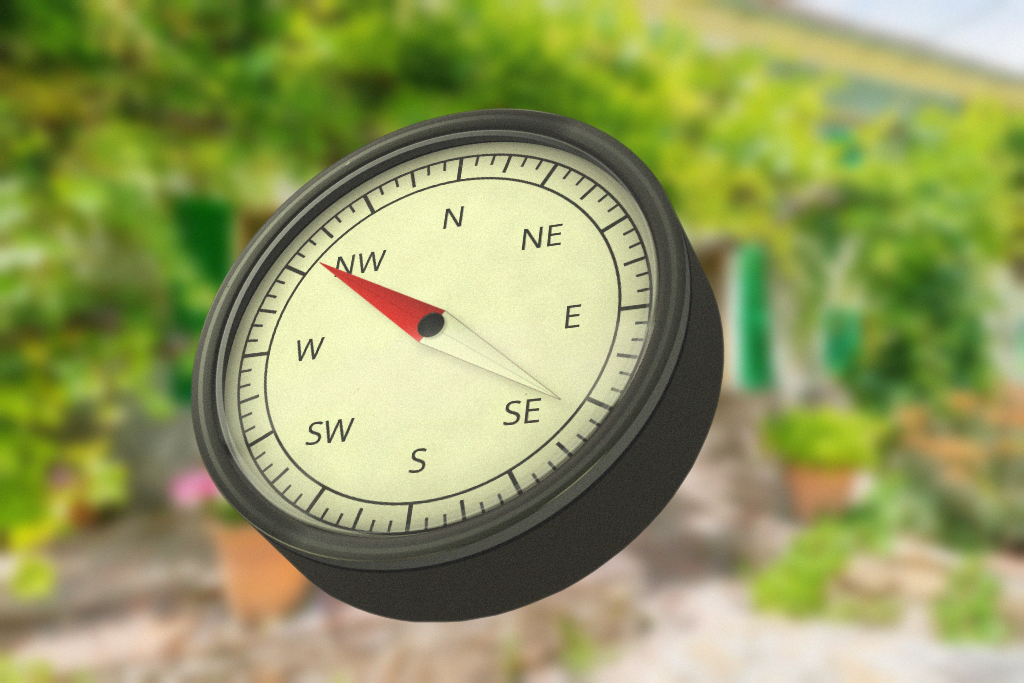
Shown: value=305 unit=°
